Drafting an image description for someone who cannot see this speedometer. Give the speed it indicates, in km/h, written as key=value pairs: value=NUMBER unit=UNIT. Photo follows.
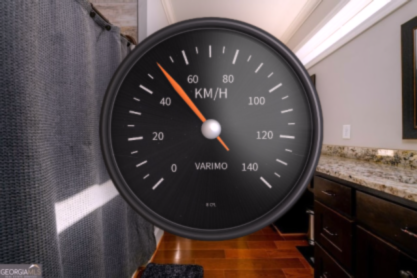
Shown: value=50 unit=km/h
